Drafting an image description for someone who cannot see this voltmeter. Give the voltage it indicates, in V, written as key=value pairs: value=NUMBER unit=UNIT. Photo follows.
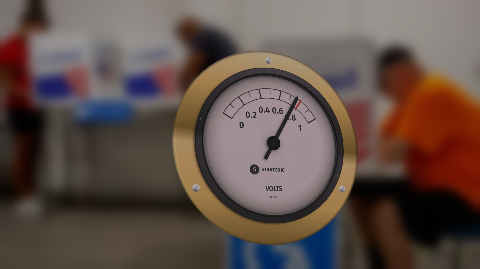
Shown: value=0.75 unit=V
